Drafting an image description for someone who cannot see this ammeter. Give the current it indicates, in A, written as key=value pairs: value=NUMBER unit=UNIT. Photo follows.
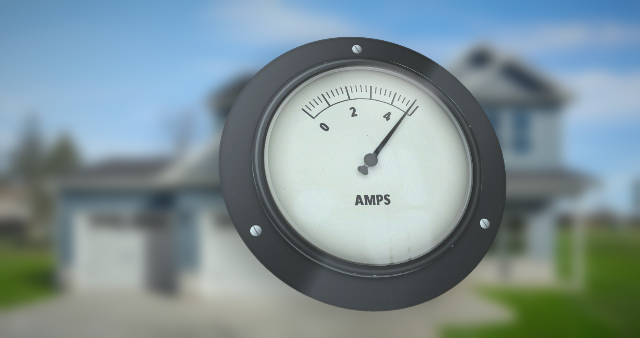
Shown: value=4.8 unit=A
